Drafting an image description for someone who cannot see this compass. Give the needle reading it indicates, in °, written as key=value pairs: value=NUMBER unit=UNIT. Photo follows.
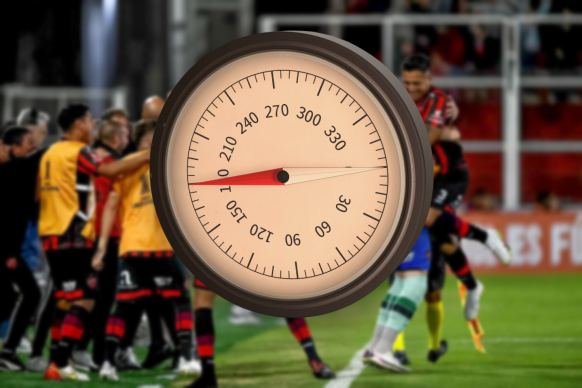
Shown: value=180 unit=°
